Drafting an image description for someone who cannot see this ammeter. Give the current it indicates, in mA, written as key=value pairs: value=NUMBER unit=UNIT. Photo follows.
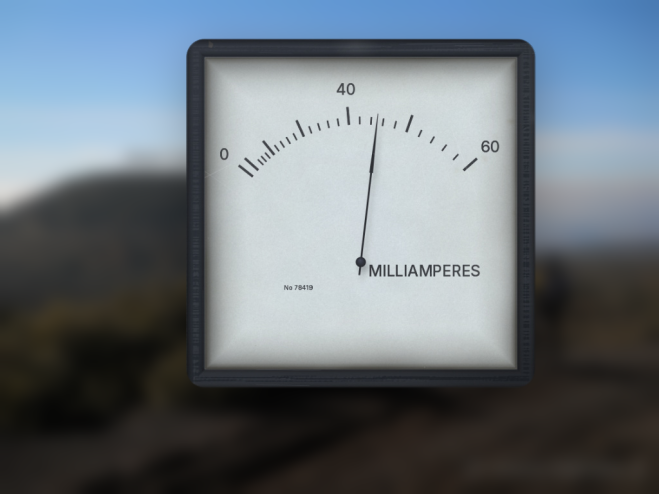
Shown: value=45 unit=mA
